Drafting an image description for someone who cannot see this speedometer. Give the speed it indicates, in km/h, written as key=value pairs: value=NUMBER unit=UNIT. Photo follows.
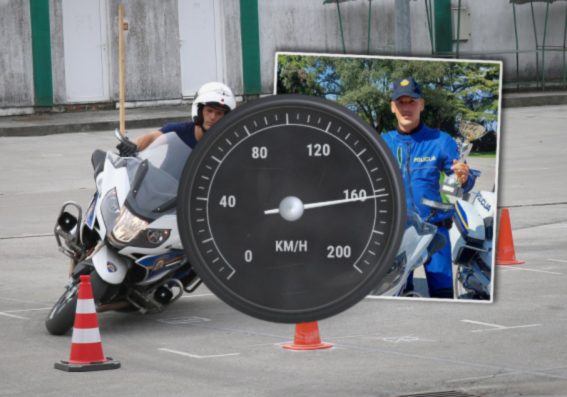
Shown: value=162.5 unit=km/h
